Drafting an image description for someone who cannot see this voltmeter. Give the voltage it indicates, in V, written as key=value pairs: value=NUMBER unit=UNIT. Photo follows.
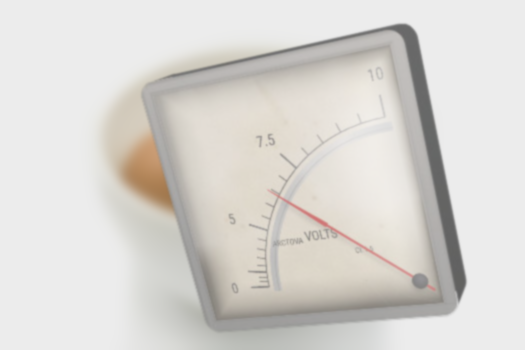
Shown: value=6.5 unit=V
